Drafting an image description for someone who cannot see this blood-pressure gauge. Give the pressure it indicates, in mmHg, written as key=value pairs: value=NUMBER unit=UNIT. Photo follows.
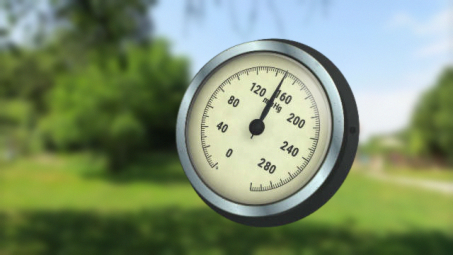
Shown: value=150 unit=mmHg
